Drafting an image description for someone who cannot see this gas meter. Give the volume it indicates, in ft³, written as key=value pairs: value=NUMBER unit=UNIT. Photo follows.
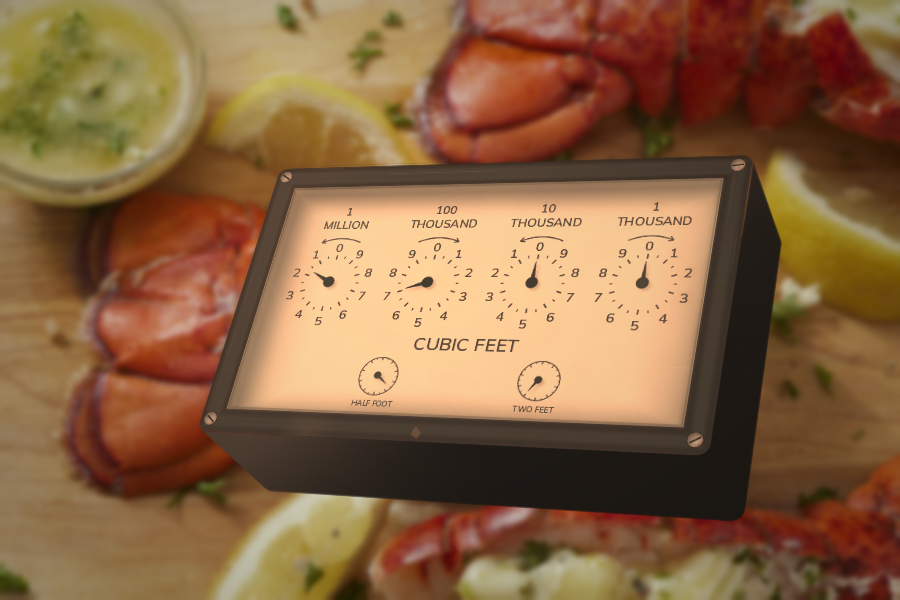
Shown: value=170000 unit=ft³
